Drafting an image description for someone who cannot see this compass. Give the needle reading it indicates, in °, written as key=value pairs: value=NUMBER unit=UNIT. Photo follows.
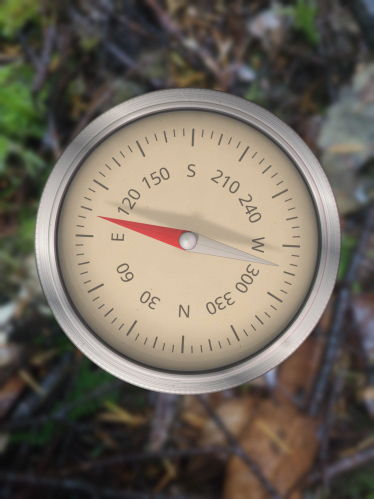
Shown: value=102.5 unit=°
